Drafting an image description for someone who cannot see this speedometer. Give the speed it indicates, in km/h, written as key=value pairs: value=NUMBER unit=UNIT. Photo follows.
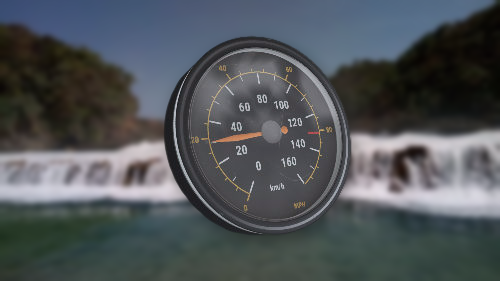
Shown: value=30 unit=km/h
